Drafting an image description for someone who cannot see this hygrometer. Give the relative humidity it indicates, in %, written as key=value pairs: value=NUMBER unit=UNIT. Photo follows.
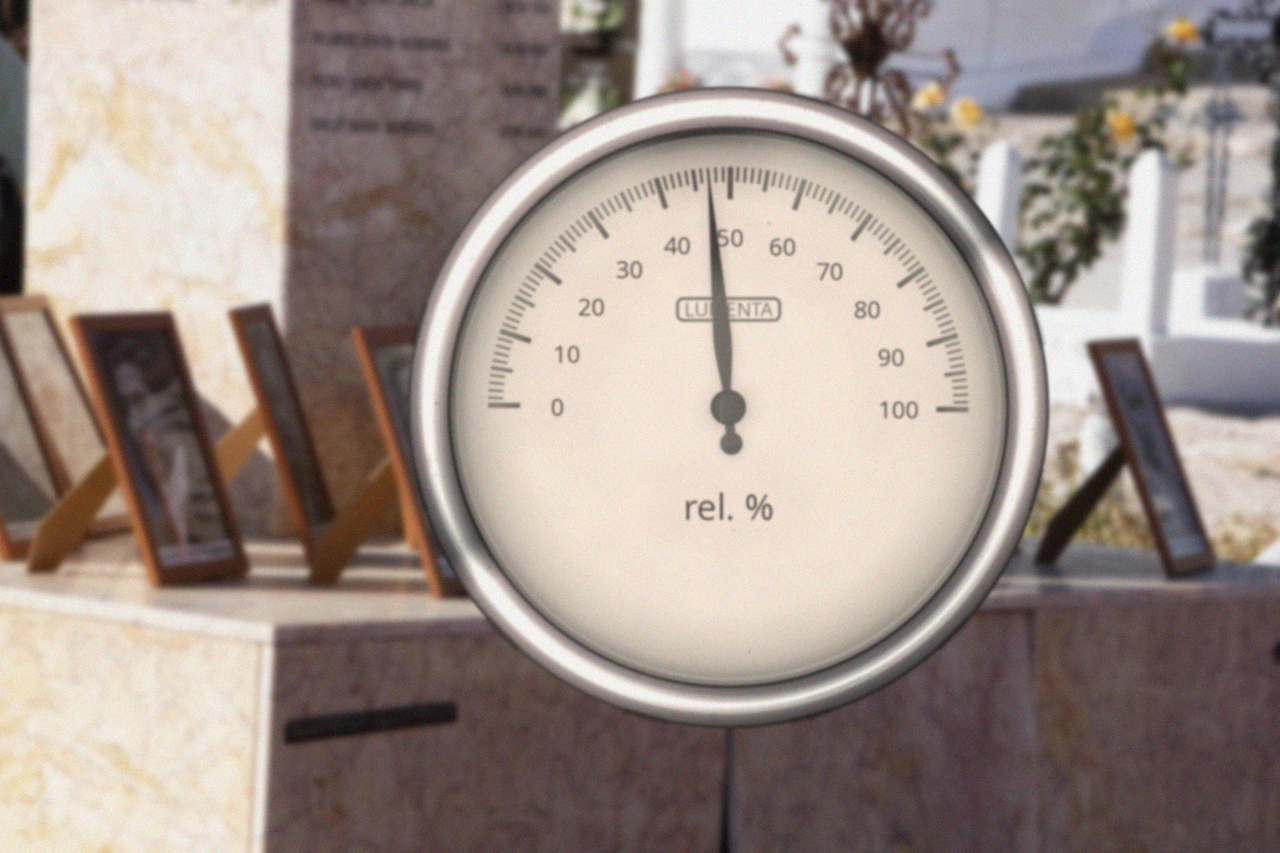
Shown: value=47 unit=%
